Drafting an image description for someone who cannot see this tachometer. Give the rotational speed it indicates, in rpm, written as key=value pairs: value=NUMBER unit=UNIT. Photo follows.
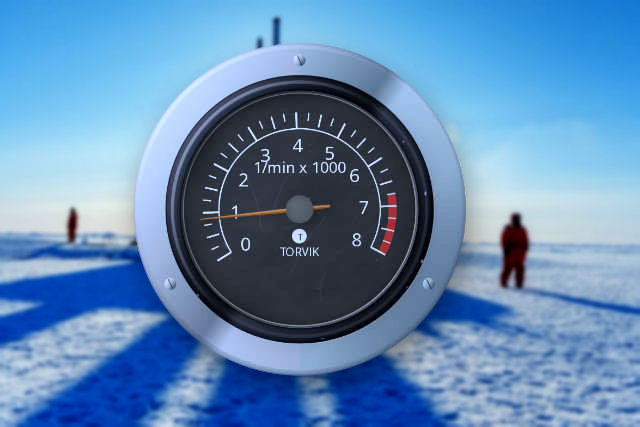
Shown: value=875 unit=rpm
